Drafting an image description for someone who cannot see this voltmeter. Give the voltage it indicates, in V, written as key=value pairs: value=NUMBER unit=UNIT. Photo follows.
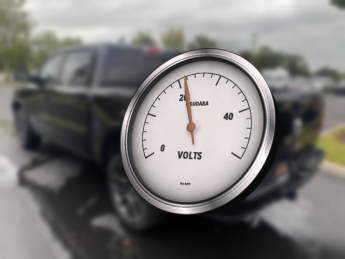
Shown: value=22 unit=V
